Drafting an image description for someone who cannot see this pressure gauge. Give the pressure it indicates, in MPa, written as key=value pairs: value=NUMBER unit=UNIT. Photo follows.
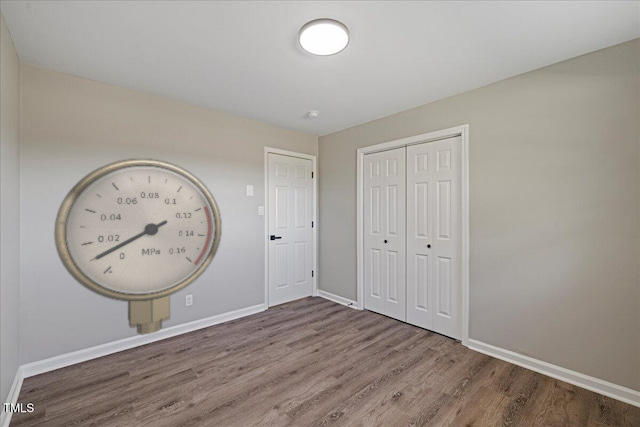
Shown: value=0.01 unit=MPa
